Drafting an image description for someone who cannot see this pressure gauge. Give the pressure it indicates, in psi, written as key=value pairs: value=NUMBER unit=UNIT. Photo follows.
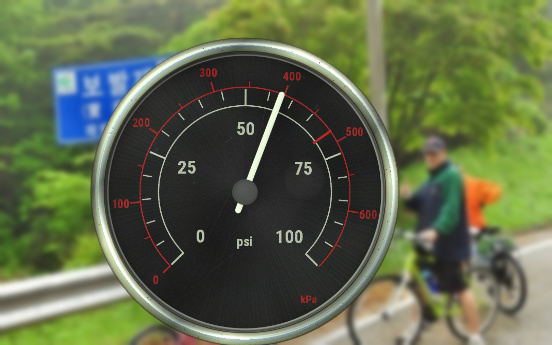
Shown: value=57.5 unit=psi
